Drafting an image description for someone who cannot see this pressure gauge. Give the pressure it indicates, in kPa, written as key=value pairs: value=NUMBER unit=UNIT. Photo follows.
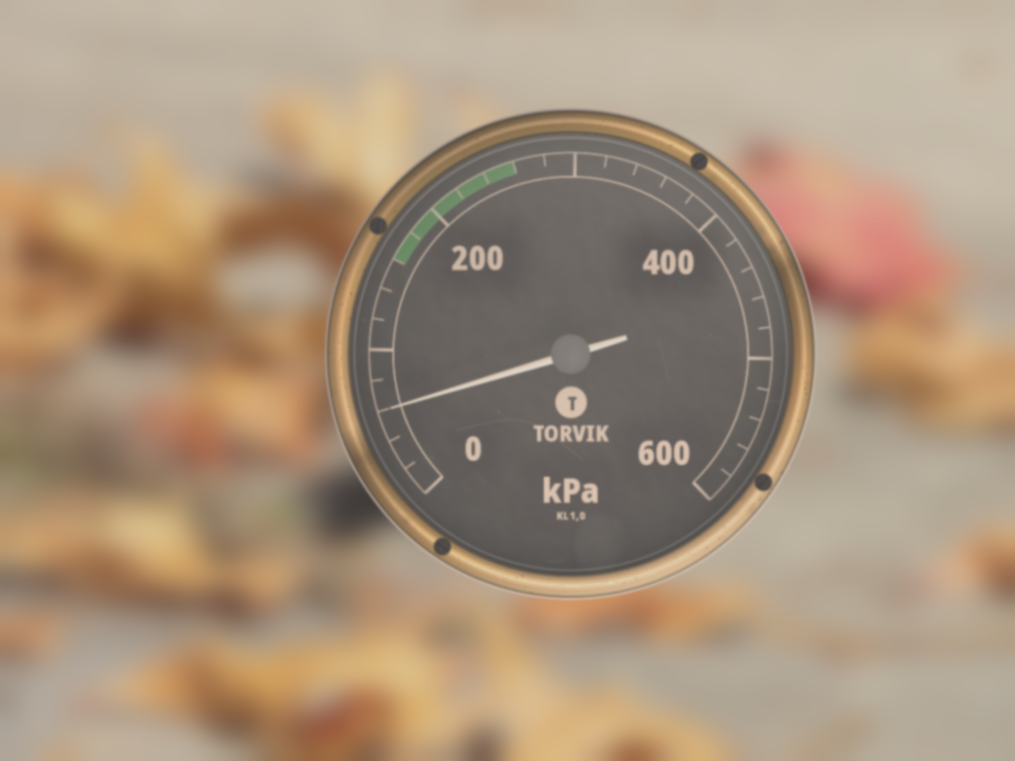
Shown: value=60 unit=kPa
